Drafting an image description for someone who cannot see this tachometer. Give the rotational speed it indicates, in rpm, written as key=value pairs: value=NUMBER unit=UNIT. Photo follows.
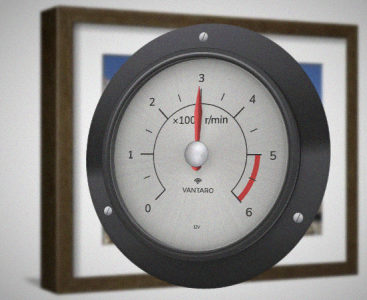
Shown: value=3000 unit=rpm
